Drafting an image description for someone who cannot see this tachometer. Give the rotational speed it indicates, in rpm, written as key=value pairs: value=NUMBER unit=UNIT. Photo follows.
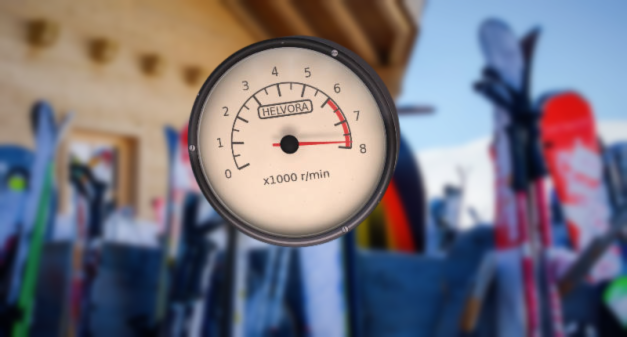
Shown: value=7750 unit=rpm
